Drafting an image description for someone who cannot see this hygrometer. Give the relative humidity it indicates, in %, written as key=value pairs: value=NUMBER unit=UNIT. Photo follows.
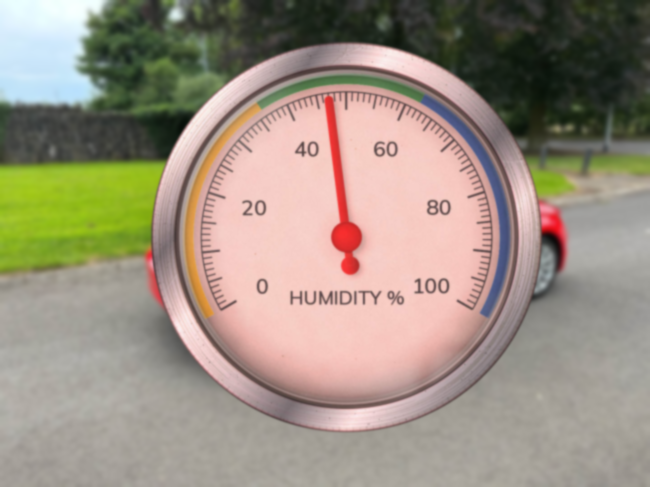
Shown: value=47 unit=%
